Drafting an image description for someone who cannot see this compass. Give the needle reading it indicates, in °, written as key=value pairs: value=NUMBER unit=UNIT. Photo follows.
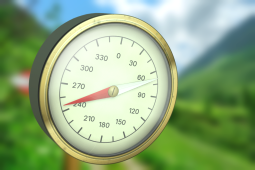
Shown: value=247.5 unit=°
